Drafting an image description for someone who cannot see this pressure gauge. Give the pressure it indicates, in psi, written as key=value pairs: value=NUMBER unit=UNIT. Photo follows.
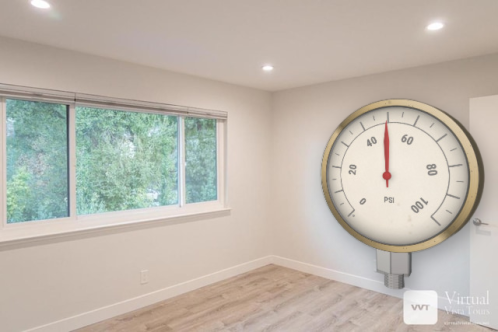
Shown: value=50 unit=psi
